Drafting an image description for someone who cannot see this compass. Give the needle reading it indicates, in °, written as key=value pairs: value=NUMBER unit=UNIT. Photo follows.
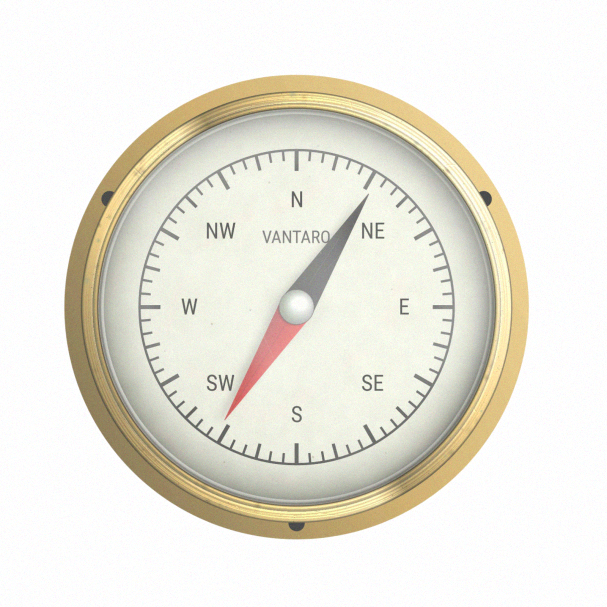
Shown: value=212.5 unit=°
